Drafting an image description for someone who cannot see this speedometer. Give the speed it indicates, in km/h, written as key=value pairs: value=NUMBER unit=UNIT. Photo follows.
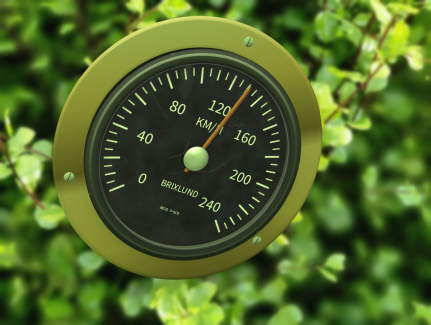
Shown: value=130 unit=km/h
